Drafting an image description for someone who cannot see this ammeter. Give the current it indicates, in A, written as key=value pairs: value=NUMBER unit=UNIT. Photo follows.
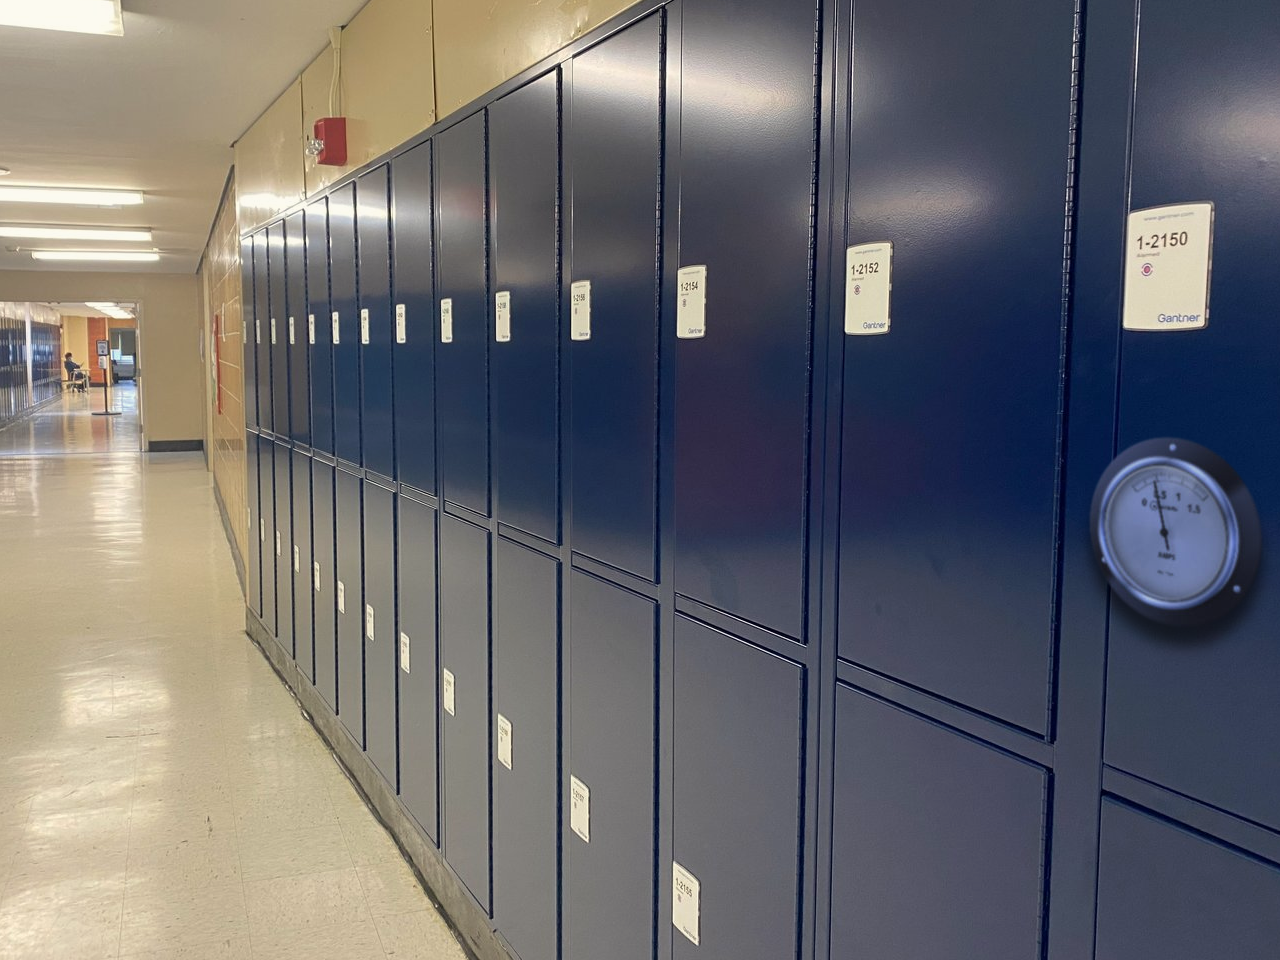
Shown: value=0.5 unit=A
